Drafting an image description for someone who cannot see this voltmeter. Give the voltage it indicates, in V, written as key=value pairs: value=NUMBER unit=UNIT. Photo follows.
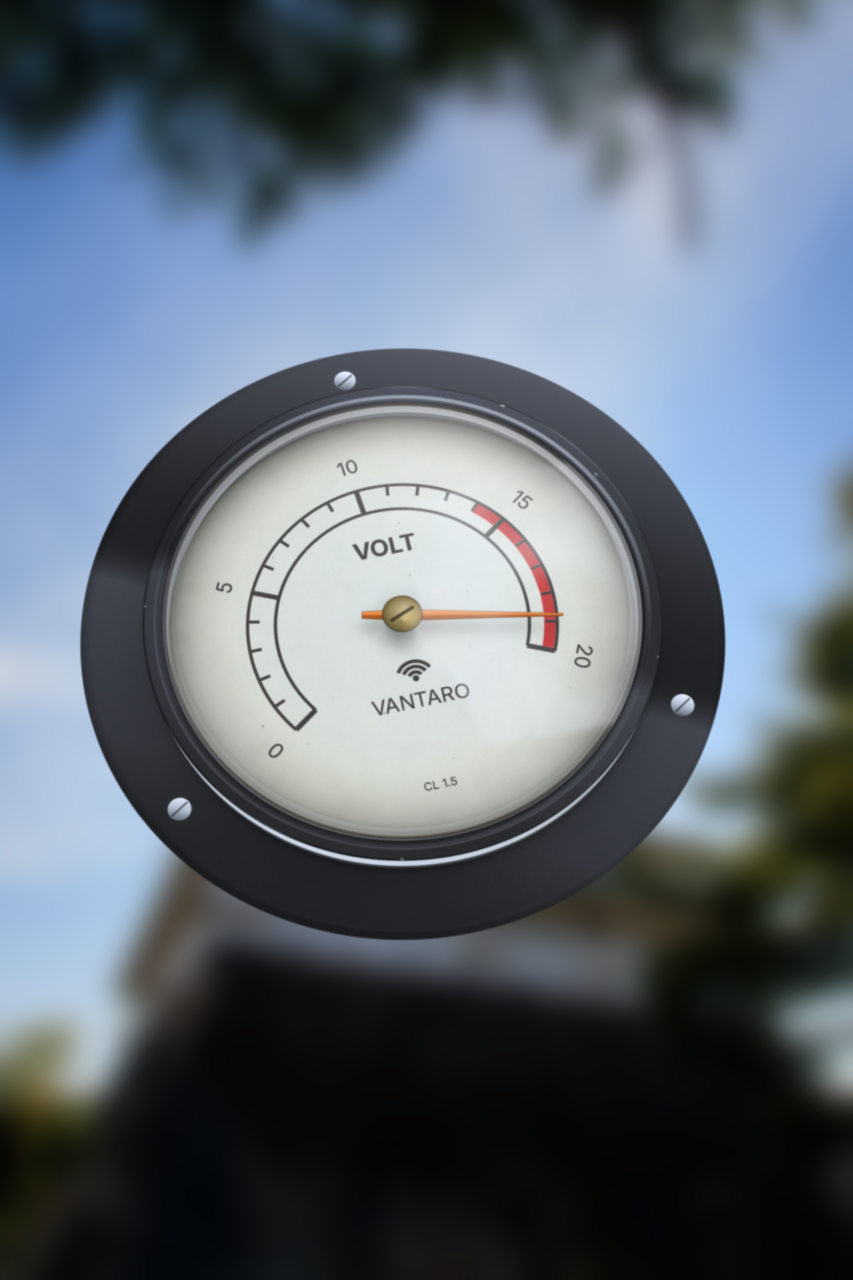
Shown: value=19 unit=V
